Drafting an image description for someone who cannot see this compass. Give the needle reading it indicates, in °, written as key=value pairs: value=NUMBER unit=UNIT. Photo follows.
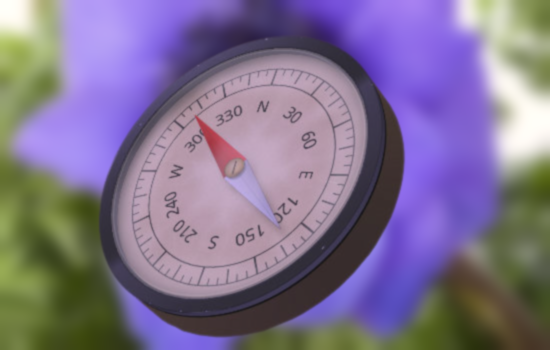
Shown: value=310 unit=°
